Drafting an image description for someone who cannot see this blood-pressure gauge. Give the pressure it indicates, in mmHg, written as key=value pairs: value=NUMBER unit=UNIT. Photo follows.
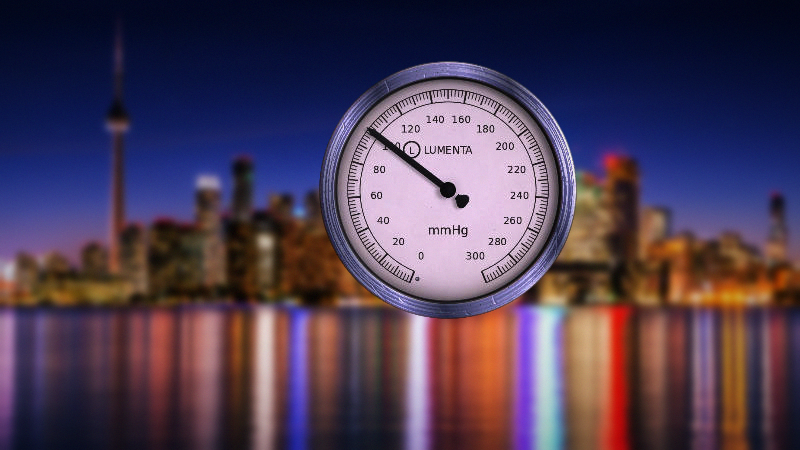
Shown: value=100 unit=mmHg
